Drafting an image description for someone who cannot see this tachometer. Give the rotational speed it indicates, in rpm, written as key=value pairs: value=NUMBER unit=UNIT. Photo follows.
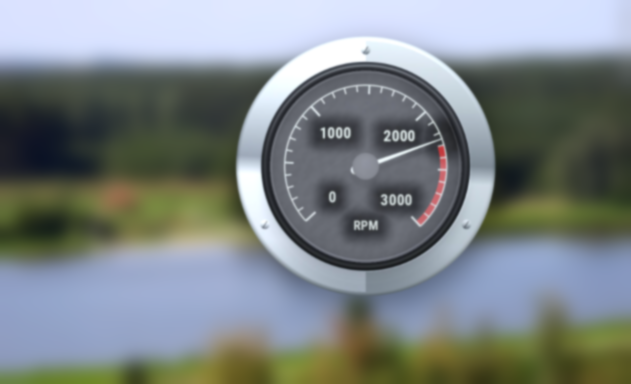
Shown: value=2250 unit=rpm
